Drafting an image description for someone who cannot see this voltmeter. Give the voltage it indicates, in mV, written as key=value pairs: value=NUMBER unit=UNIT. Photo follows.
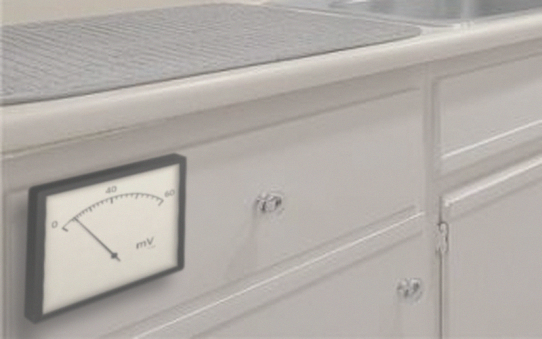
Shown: value=20 unit=mV
